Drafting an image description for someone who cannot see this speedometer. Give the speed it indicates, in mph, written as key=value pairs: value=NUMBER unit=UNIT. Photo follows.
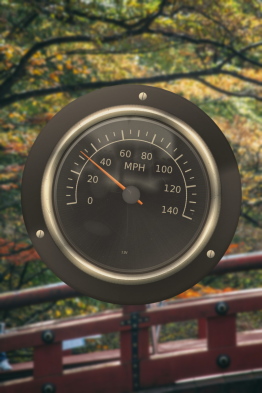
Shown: value=32.5 unit=mph
